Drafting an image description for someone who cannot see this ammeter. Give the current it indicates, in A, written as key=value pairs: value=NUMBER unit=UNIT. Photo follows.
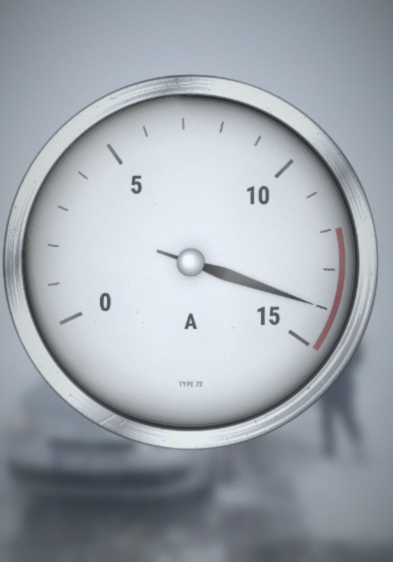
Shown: value=14 unit=A
